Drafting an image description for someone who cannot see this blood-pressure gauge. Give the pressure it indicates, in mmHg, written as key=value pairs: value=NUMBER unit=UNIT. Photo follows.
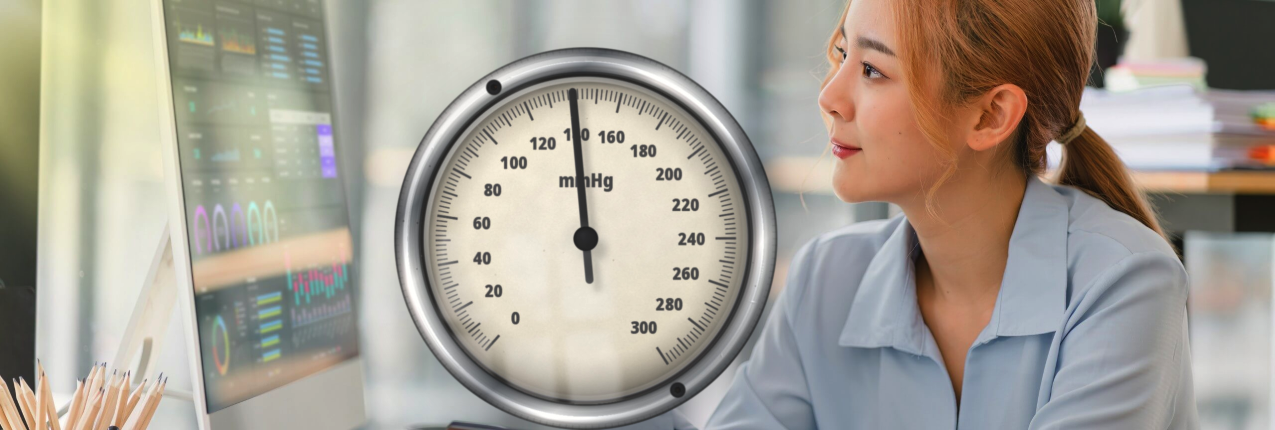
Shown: value=140 unit=mmHg
